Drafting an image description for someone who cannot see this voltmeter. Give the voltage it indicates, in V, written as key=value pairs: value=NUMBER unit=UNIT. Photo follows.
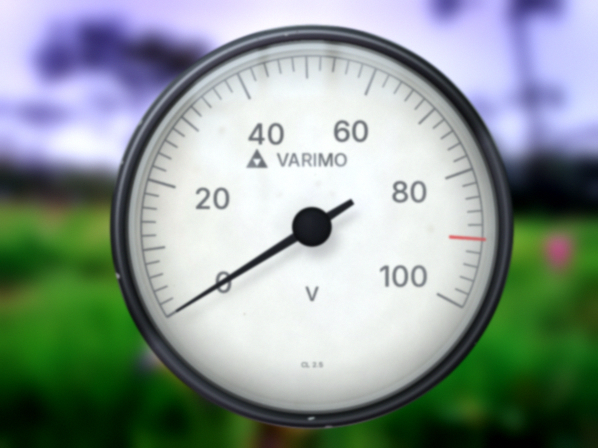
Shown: value=0 unit=V
